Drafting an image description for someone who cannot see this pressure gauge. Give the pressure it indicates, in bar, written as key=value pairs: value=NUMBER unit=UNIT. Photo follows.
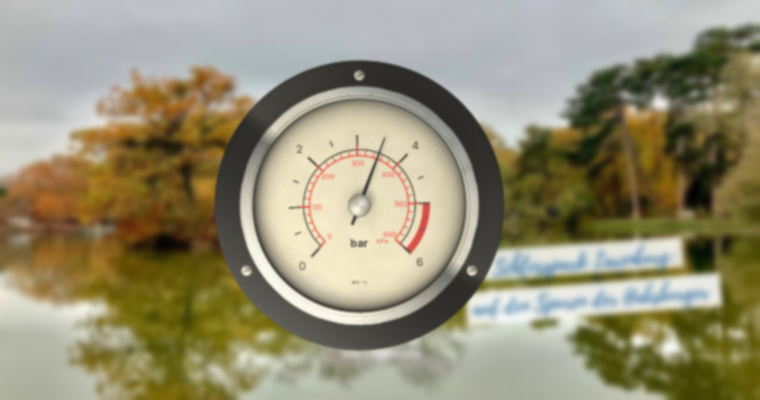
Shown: value=3.5 unit=bar
